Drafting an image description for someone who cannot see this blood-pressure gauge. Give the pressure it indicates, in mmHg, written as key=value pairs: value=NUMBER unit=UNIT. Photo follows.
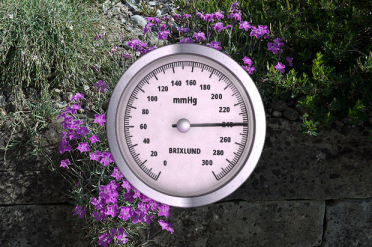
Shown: value=240 unit=mmHg
